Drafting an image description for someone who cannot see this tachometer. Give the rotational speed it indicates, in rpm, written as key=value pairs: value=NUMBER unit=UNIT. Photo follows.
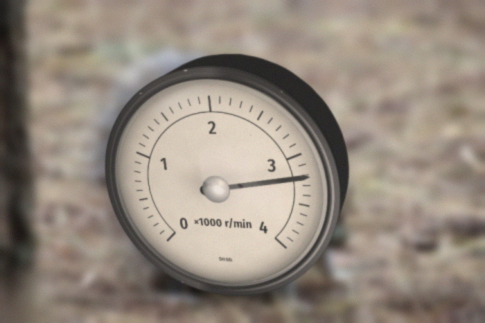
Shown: value=3200 unit=rpm
